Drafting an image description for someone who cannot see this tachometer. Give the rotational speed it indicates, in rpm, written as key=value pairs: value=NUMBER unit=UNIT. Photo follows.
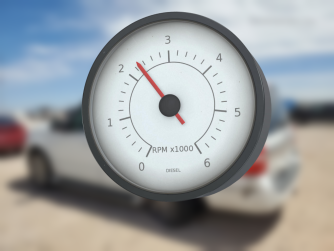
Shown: value=2300 unit=rpm
